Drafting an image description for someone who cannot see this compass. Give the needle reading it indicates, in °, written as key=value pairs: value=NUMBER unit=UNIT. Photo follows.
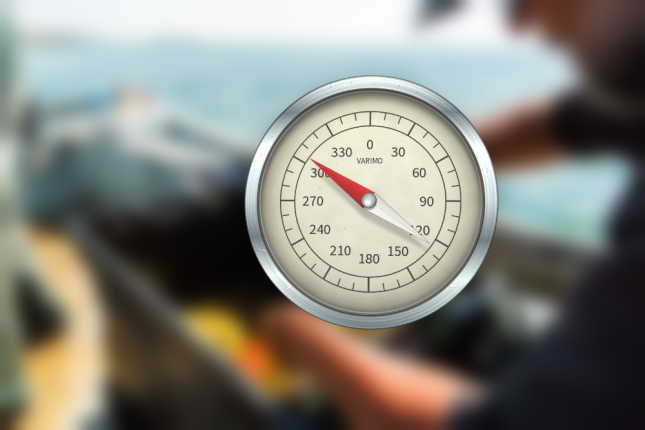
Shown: value=305 unit=°
